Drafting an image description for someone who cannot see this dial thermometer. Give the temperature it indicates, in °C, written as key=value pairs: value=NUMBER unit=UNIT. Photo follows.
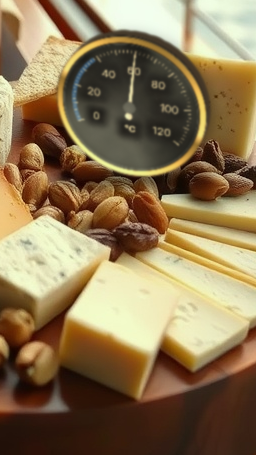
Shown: value=60 unit=°C
